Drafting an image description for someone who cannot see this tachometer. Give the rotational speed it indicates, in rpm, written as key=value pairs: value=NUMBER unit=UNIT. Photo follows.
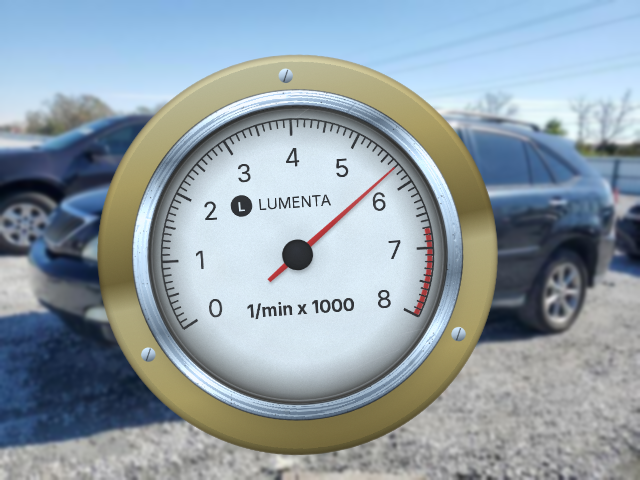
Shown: value=5700 unit=rpm
